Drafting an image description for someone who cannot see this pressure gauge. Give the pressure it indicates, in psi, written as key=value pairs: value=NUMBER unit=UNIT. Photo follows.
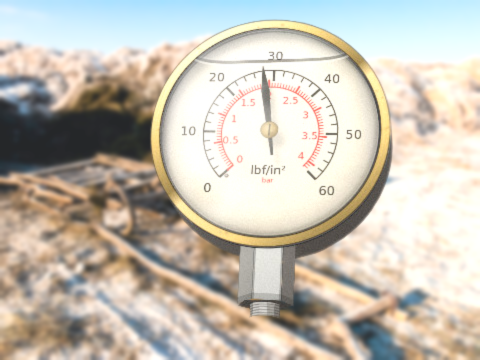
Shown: value=28 unit=psi
